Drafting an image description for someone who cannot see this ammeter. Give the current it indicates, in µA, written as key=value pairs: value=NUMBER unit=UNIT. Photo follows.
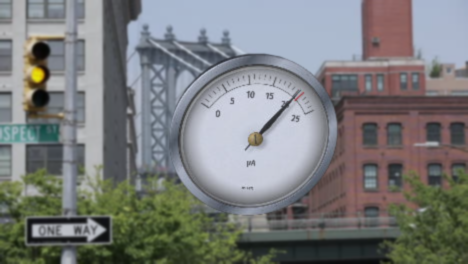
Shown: value=20 unit=µA
